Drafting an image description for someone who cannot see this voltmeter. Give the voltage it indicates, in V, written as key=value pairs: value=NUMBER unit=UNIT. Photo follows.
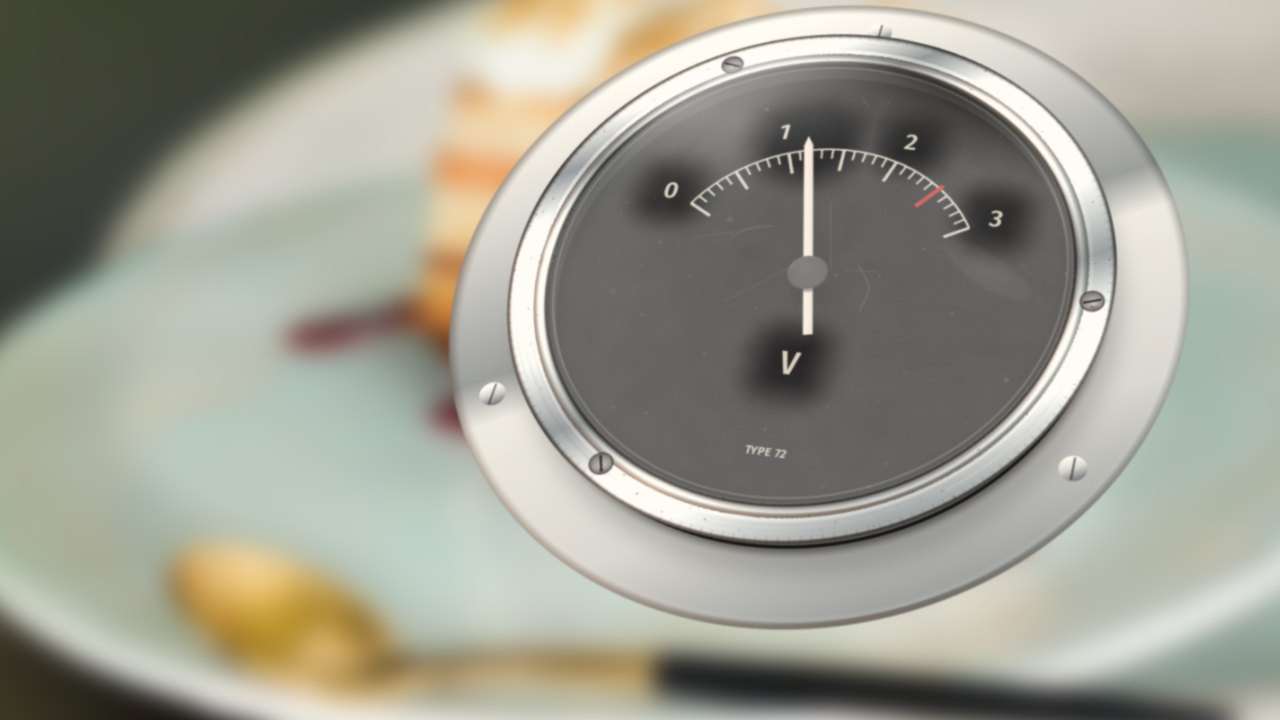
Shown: value=1.2 unit=V
